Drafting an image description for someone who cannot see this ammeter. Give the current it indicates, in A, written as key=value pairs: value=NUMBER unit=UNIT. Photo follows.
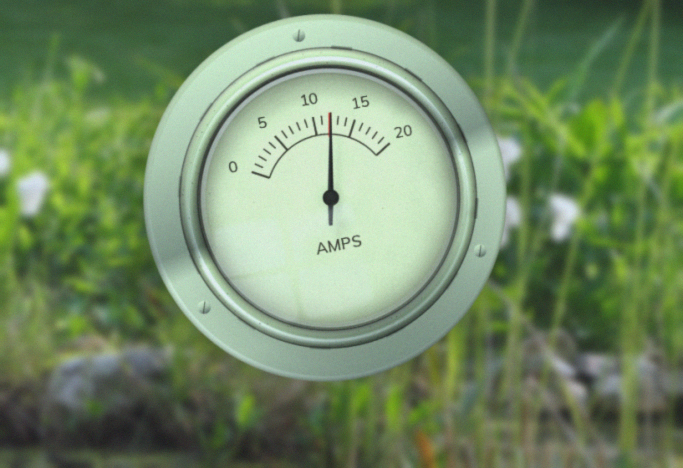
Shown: value=12 unit=A
